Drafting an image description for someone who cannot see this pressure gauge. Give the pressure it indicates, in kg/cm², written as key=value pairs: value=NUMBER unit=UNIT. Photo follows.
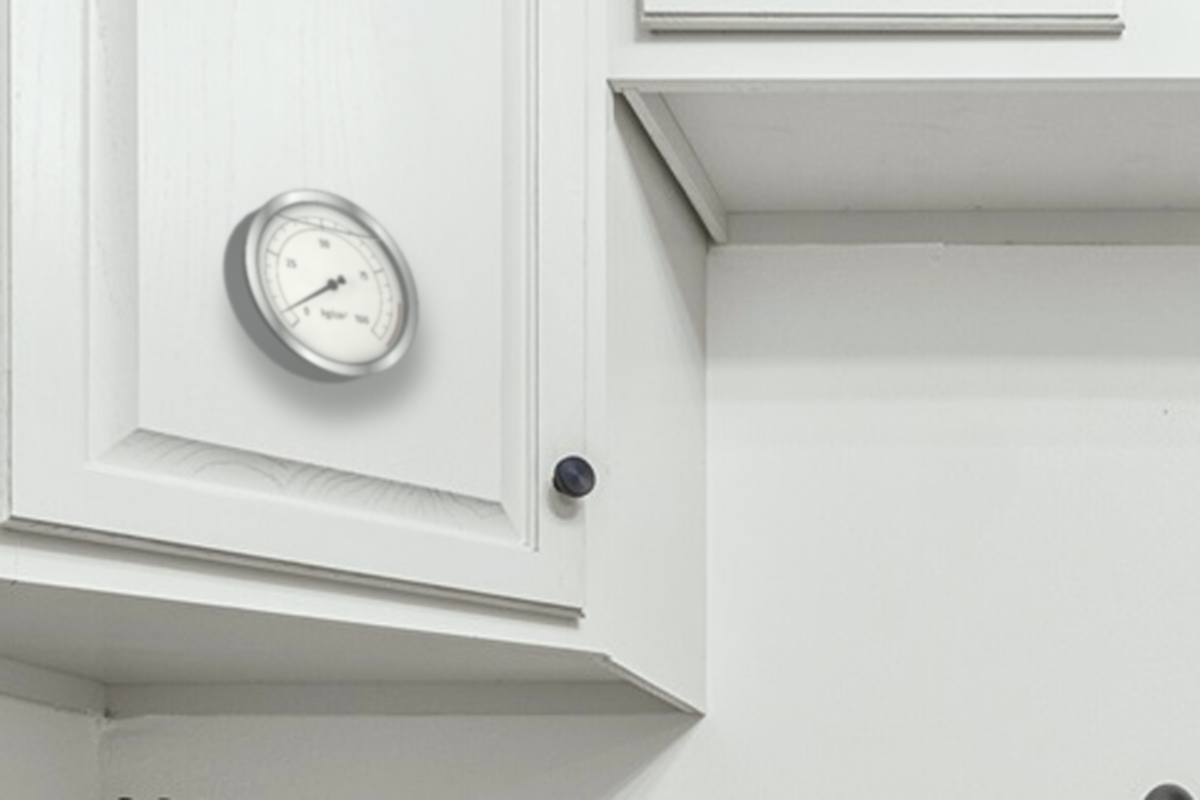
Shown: value=5 unit=kg/cm²
